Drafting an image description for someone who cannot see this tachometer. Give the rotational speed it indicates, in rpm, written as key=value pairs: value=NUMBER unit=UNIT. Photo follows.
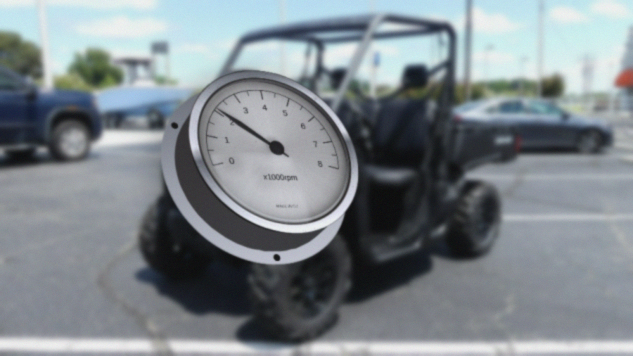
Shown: value=2000 unit=rpm
